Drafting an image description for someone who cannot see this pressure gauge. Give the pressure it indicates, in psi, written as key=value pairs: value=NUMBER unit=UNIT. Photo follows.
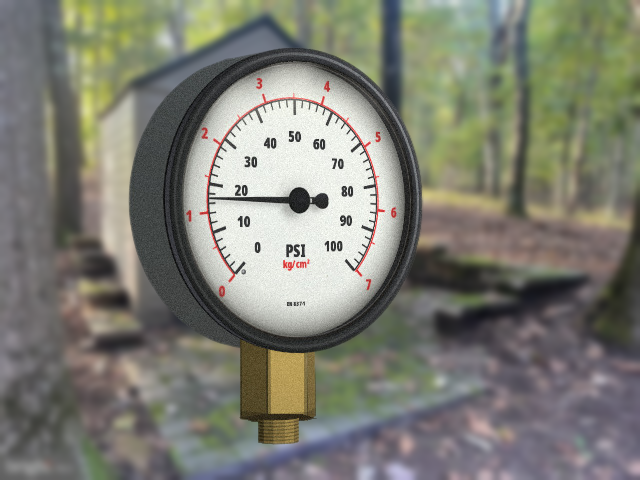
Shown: value=17 unit=psi
